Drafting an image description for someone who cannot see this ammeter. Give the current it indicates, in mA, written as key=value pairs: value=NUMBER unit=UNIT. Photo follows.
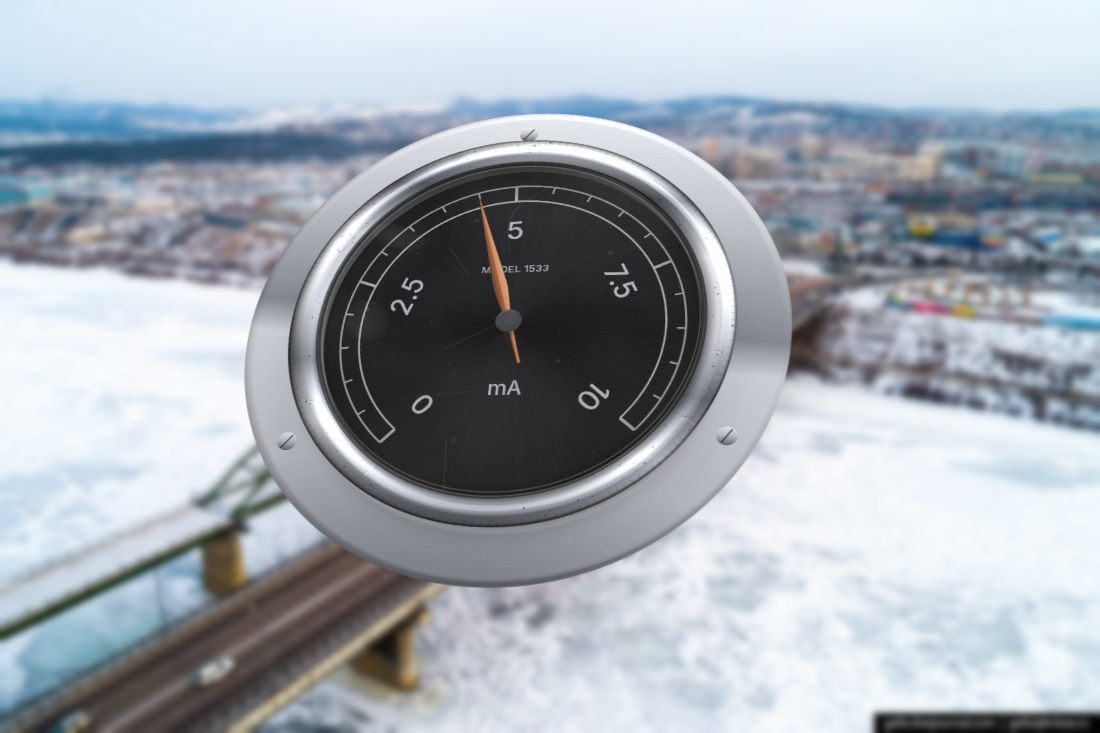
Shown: value=4.5 unit=mA
